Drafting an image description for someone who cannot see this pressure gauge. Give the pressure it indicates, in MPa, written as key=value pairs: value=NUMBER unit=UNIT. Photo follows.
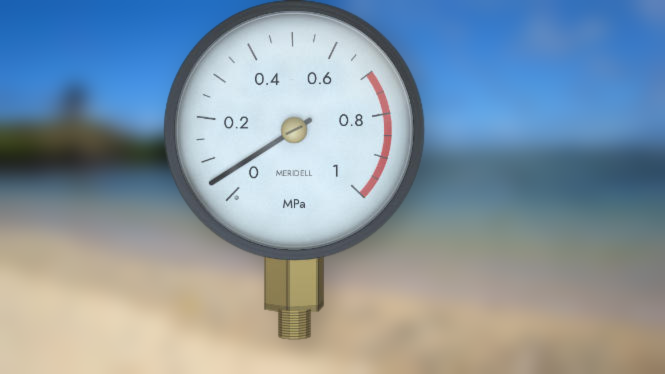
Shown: value=0.05 unit=MPa
